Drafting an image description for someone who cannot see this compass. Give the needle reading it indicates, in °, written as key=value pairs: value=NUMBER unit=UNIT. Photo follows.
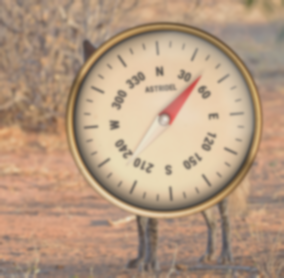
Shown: value=45 unit=°
